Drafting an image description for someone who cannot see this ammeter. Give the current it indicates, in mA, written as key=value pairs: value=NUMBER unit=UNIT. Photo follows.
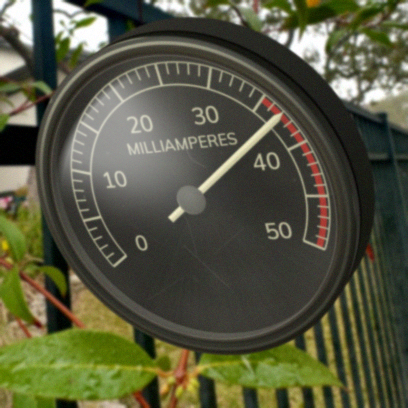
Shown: value=37 unit=mA
